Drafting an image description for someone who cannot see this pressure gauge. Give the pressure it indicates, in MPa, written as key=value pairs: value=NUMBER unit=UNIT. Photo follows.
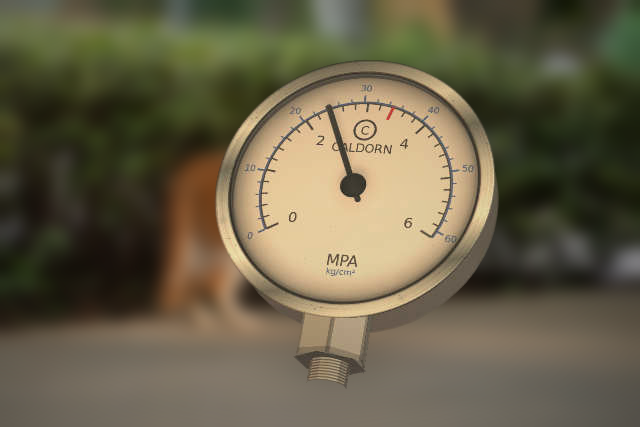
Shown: value=2.4 unit=MPa
